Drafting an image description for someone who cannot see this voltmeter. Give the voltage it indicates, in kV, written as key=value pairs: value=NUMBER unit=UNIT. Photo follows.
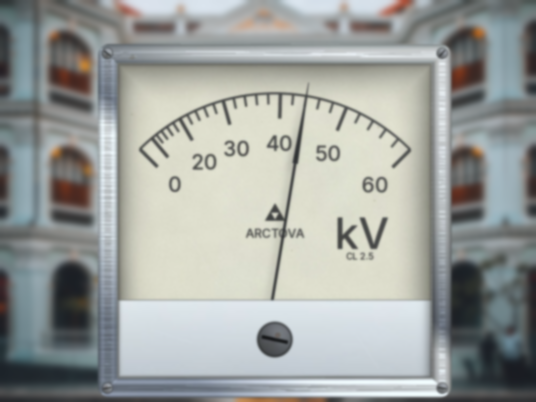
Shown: value=44 unit=kV
